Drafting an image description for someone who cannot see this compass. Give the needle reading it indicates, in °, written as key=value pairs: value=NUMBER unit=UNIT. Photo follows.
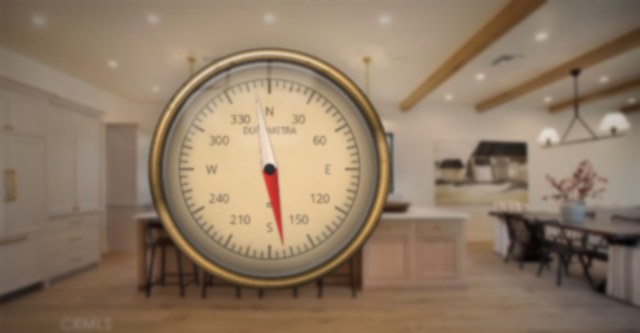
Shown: value=170 unit=°
